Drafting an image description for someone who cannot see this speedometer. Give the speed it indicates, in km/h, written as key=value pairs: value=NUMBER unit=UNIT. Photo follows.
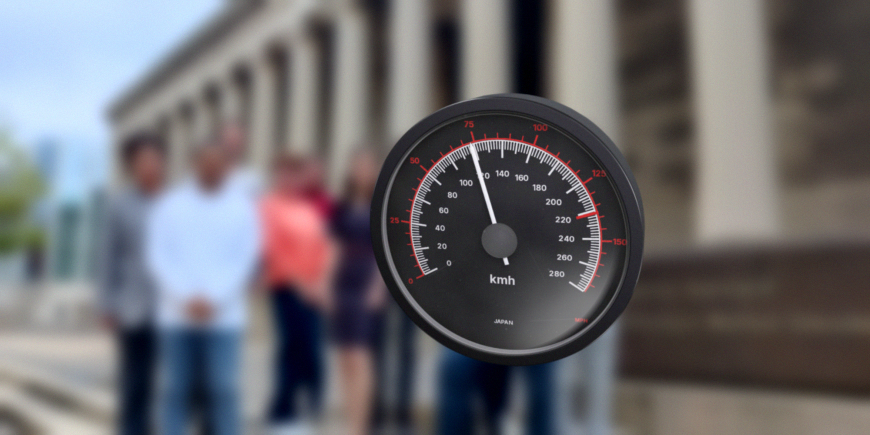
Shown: value=120 unit=km/h
